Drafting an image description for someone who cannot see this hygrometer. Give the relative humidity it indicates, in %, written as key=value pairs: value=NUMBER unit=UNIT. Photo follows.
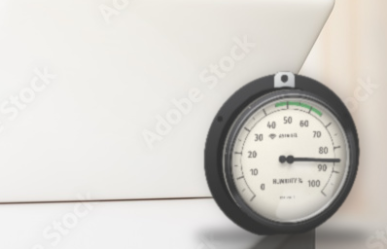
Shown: value=85 unit=%
